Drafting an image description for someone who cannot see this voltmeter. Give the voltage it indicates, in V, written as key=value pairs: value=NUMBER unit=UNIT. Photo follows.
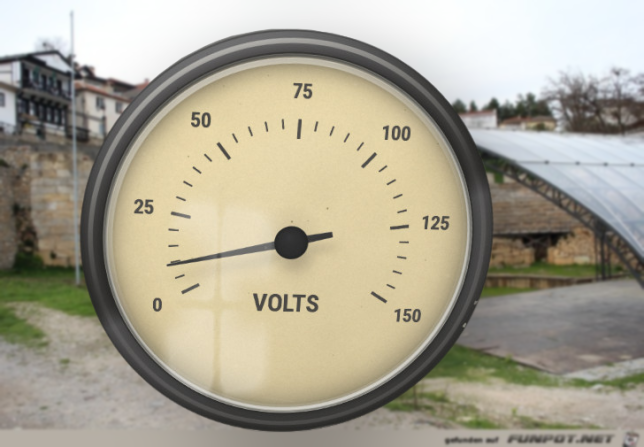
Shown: value=10 unit=V
